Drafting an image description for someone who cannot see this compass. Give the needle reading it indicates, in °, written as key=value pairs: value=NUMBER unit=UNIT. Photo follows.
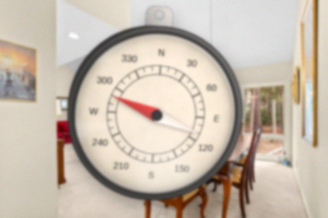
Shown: value=290 unit=°
